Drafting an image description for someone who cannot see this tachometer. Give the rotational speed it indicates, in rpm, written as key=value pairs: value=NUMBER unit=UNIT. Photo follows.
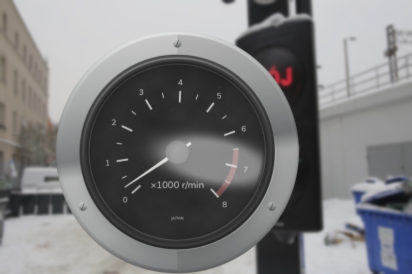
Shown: value=250 unit=rpm
